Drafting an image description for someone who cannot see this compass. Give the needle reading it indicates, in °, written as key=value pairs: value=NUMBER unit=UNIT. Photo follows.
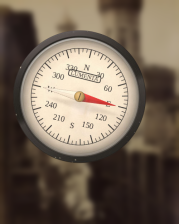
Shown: value=90 unit=°
